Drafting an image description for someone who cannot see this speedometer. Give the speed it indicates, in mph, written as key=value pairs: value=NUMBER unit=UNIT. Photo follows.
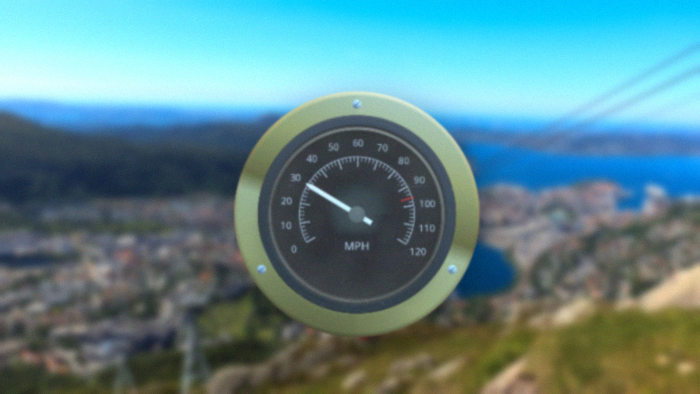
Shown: value=30 unit=mph
